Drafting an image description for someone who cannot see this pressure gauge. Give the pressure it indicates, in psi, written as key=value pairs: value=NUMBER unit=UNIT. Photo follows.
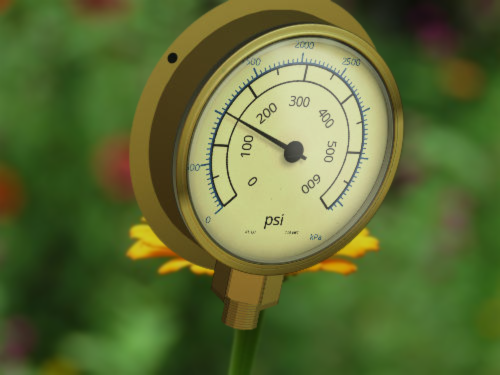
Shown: value=150 unit=psi
